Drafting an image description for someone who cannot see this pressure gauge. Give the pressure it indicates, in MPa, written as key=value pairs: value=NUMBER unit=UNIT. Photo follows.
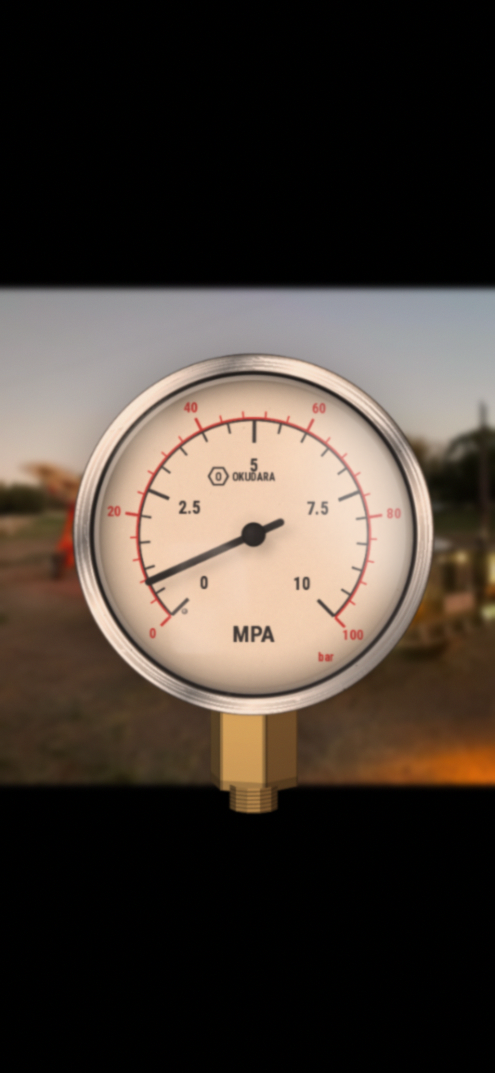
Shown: value=0.75 unit=MPa
